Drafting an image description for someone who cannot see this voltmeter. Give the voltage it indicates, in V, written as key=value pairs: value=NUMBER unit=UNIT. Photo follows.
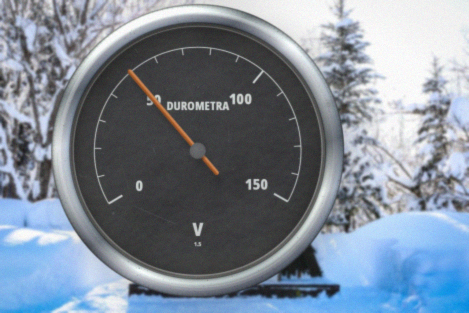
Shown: value=50 unit=V
